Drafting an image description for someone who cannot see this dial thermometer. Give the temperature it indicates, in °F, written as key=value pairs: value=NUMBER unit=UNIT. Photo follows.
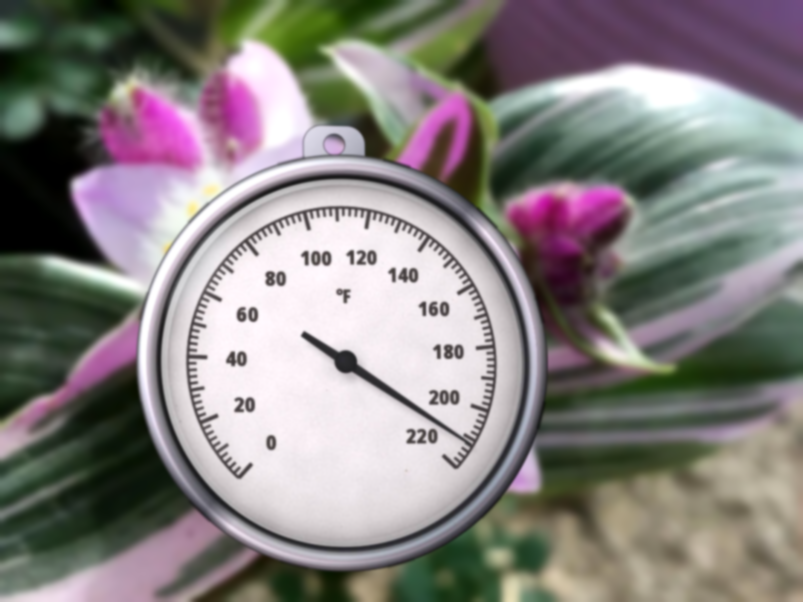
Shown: value=212 unit=°F
